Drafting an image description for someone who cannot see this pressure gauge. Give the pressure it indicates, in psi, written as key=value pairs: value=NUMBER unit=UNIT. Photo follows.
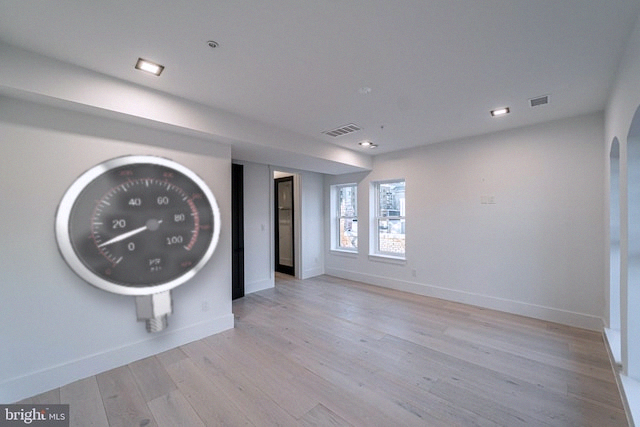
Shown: value=10 unit=psi
